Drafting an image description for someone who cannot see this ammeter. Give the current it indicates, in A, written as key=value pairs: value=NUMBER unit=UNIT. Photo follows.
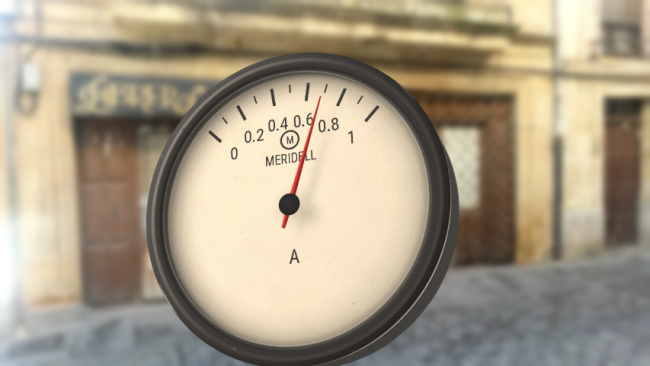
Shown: value=0.7 unit=A
